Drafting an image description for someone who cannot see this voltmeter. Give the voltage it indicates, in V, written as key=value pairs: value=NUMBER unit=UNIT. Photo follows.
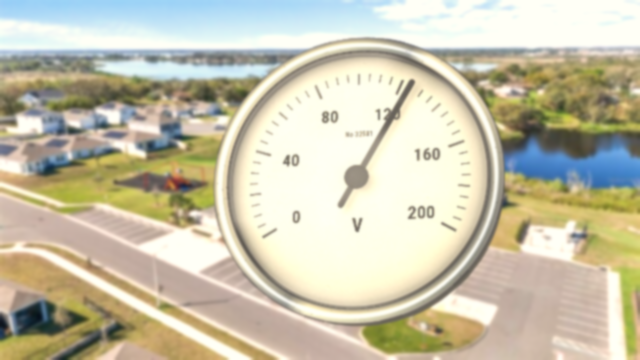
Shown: value=125 unit=V
